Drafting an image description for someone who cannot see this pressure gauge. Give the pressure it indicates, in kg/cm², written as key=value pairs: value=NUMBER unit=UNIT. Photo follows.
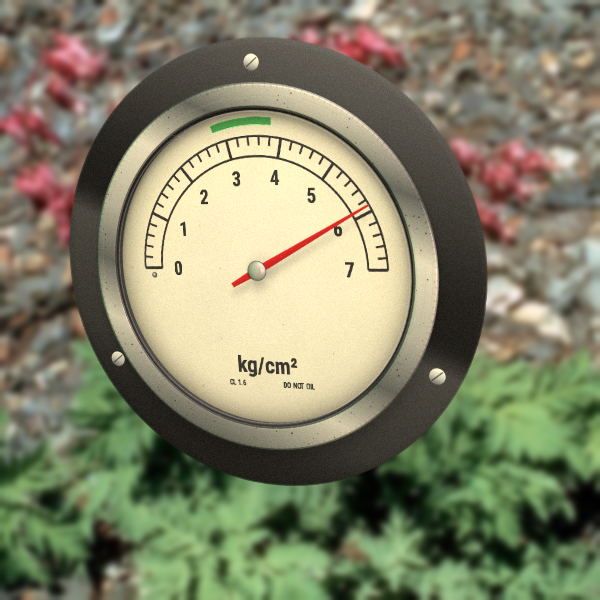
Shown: value=5.9 unit=kg/cm²
